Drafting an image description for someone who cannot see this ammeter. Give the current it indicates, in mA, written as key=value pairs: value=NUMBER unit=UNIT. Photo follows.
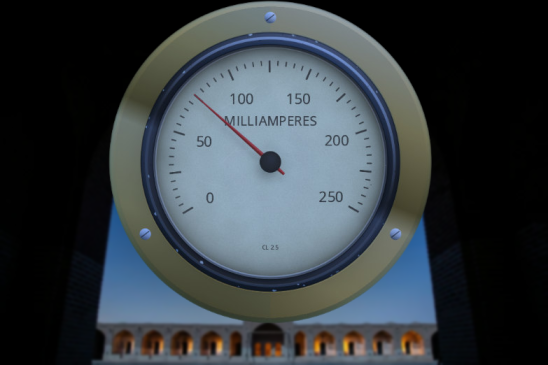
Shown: value=75 unit=mA
